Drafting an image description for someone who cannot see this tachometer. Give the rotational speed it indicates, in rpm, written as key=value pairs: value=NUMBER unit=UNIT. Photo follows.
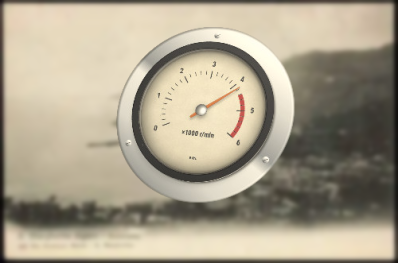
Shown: value=4200 unit=rpm
